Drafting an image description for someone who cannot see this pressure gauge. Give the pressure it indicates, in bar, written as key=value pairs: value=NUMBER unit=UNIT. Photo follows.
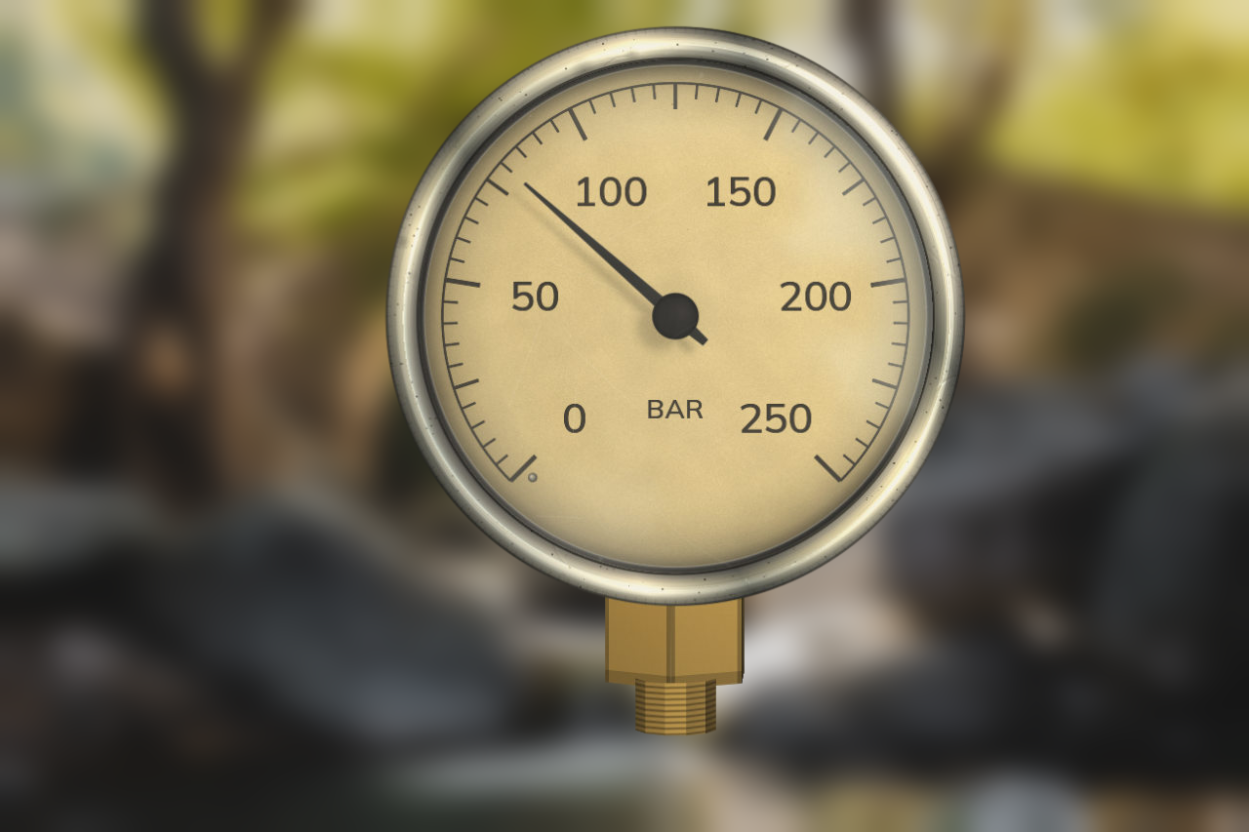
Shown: value=80 unit=bar
